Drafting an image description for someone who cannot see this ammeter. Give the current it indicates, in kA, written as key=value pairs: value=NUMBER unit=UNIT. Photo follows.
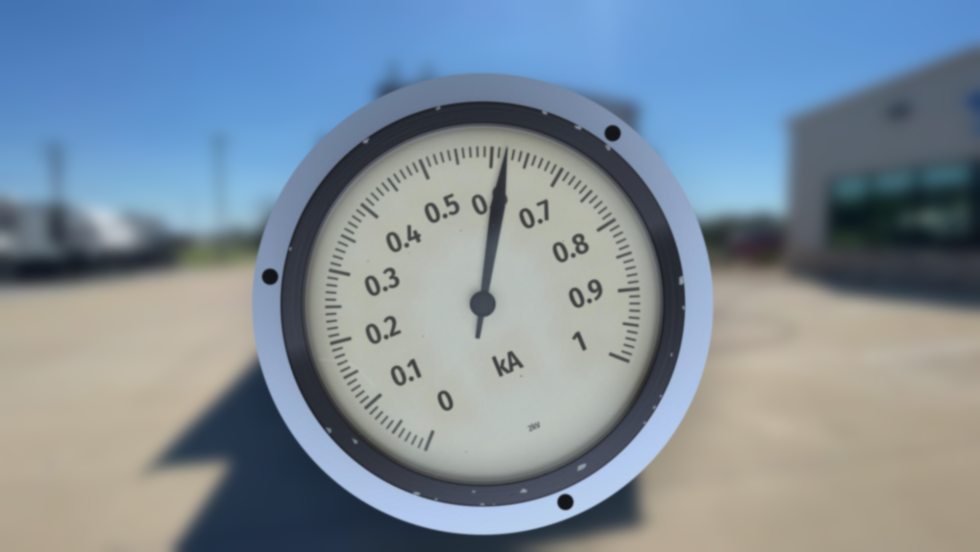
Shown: value=0.62 unit=kA
